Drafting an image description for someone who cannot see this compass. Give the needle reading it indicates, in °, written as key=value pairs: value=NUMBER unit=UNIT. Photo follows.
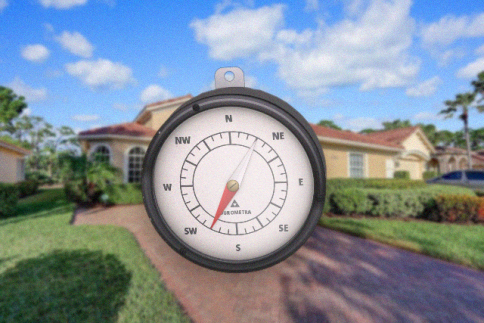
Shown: value=210 unit=°
